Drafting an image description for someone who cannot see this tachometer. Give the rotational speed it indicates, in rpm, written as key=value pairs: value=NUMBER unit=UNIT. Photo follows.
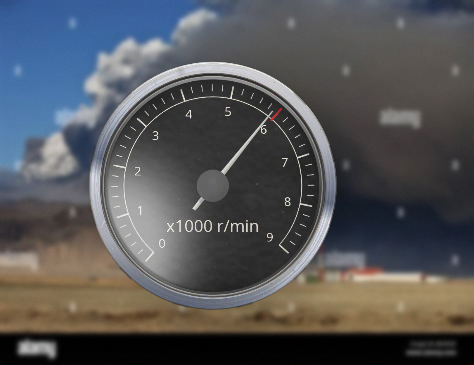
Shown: value=5900 unit=rpm
